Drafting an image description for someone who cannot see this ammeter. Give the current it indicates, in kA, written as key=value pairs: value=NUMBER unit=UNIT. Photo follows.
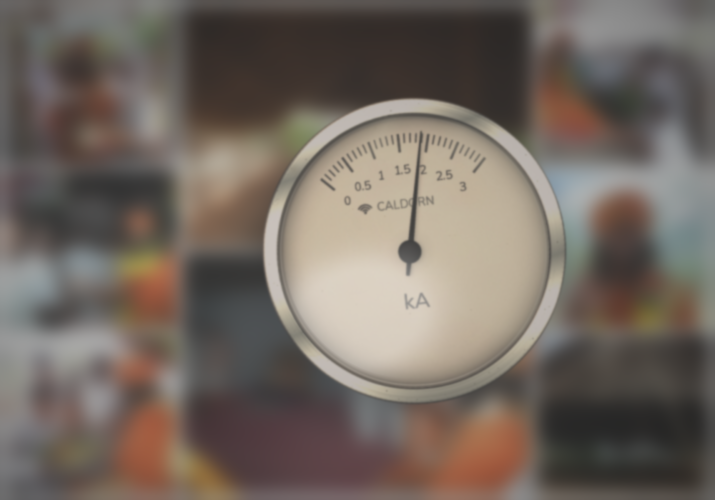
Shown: value=1.9 unit=kA
